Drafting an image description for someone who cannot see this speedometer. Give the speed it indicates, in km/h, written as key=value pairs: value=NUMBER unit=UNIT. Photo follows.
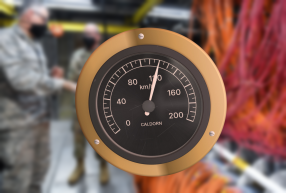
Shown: value=120 unit=km/h
